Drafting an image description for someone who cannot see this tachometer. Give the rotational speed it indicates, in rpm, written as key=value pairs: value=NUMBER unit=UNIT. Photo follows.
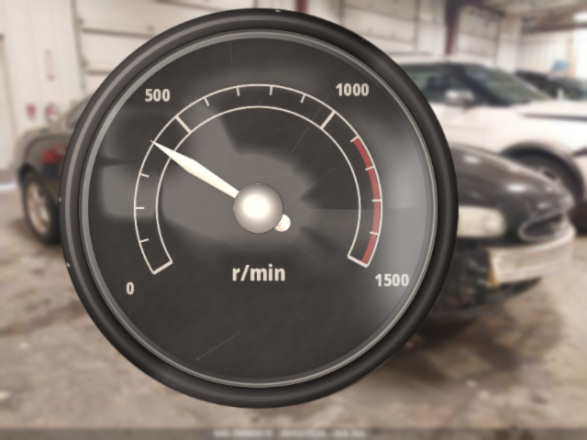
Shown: value=400 unit=rpm
